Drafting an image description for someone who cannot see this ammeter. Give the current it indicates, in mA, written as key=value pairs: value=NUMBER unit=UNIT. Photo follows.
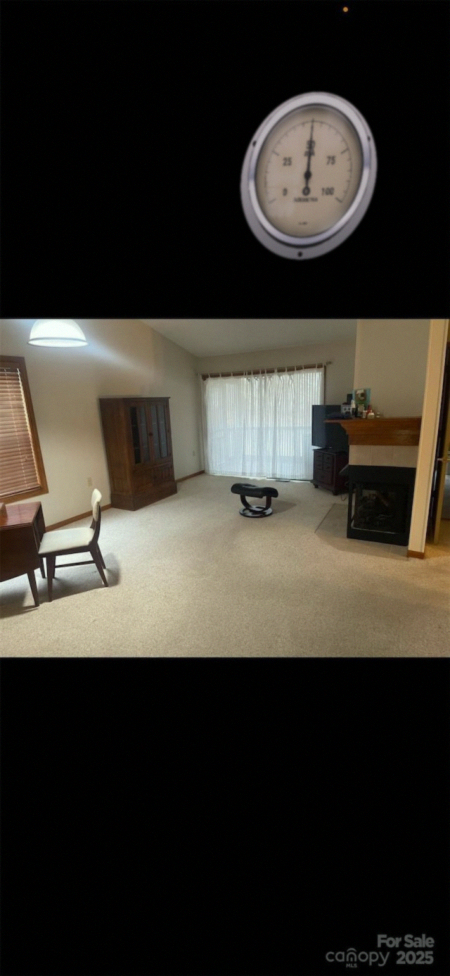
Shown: value=50 unit=mA
